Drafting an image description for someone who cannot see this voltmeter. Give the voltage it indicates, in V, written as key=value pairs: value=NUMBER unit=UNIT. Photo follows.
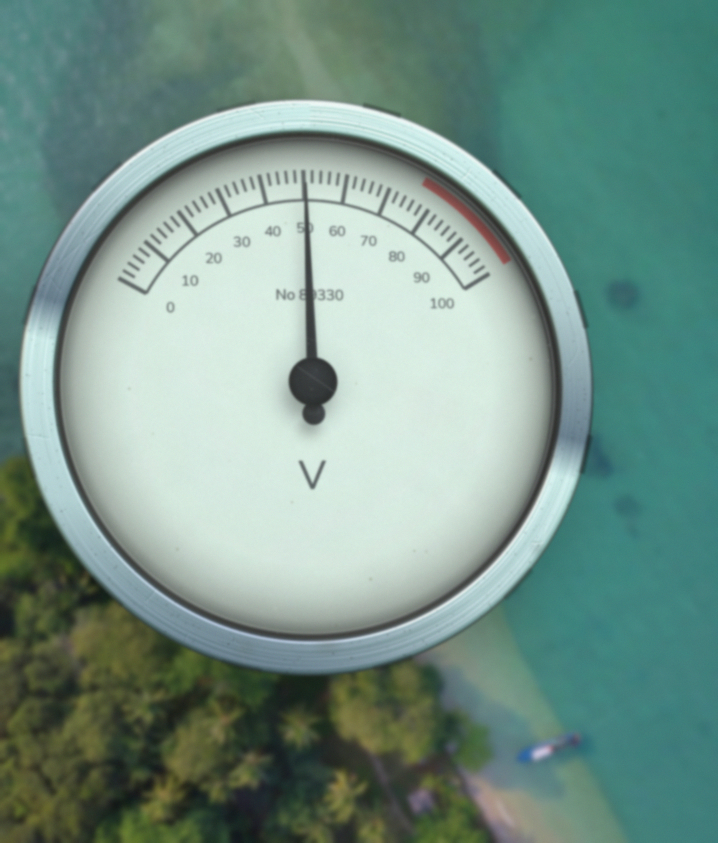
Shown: value=50 unit=V
